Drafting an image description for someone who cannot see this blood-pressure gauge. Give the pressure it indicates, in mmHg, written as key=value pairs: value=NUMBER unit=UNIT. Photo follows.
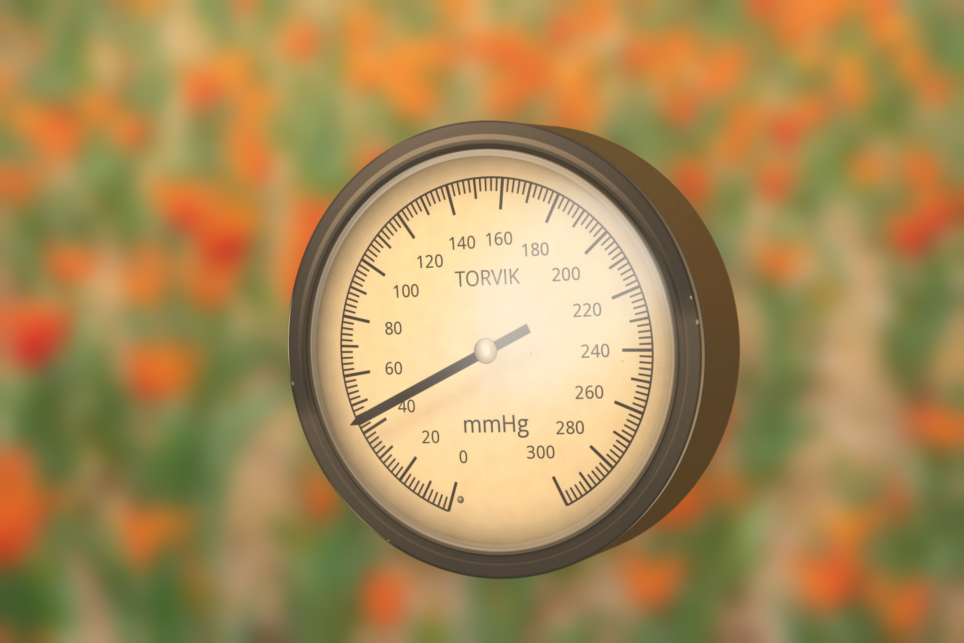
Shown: value=44 unit=mmHg
